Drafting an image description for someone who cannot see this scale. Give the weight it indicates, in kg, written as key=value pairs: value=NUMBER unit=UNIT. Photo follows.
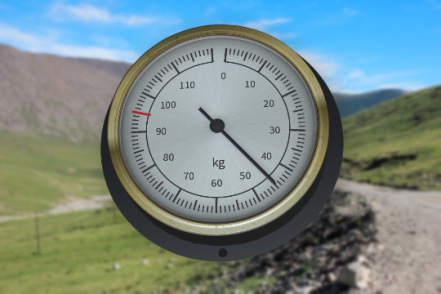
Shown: value=45 unit=kg
